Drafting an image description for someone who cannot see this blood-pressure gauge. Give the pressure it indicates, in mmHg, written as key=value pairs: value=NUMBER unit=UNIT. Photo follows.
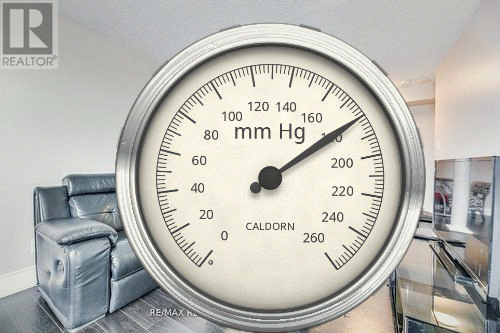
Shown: value=180 unit=mmHg
